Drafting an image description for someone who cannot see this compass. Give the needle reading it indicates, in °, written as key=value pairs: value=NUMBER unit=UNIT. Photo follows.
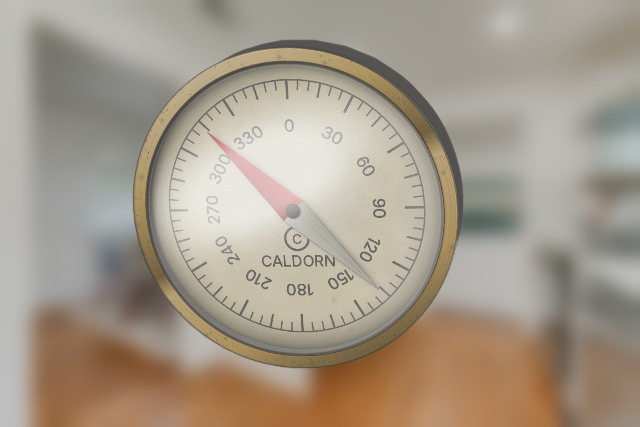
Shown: value=315 unit=°
